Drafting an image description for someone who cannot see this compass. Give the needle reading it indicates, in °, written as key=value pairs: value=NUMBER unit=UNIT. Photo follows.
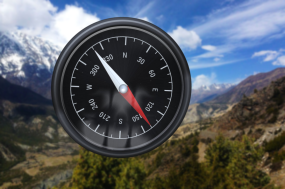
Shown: value=140 unit=°
